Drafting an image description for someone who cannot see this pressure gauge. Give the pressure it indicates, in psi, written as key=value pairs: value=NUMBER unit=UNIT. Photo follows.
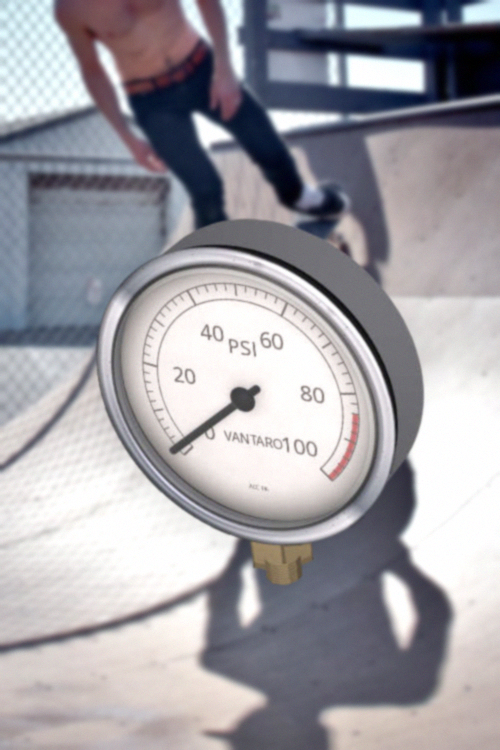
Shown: value=2 unit=psi
